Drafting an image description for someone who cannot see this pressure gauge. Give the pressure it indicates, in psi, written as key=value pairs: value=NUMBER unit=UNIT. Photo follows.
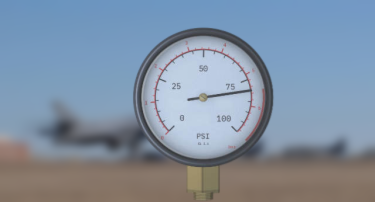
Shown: value=80 unit=psi
